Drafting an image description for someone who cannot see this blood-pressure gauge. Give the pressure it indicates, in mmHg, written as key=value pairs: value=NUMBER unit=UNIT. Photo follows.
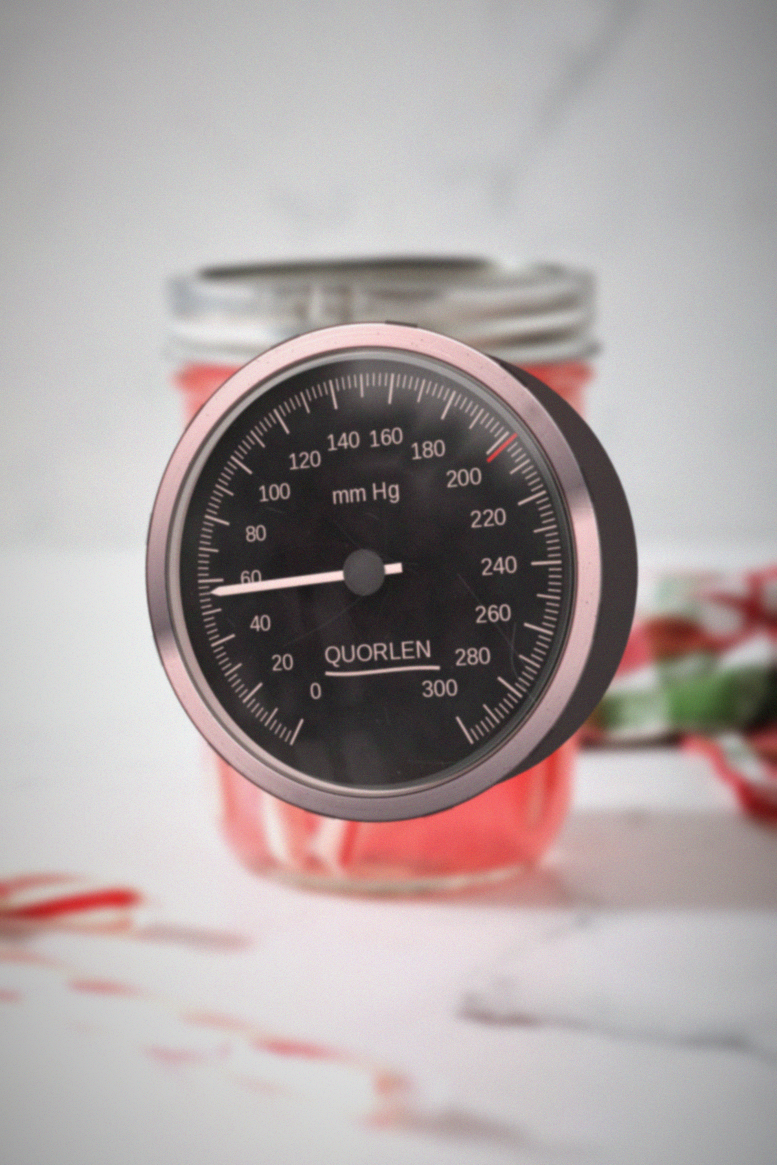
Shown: value=56 unit=mmHg
